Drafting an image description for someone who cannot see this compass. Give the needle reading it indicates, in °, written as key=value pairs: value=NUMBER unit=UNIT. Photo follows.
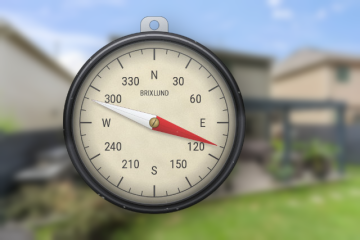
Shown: value=110 unit=°
